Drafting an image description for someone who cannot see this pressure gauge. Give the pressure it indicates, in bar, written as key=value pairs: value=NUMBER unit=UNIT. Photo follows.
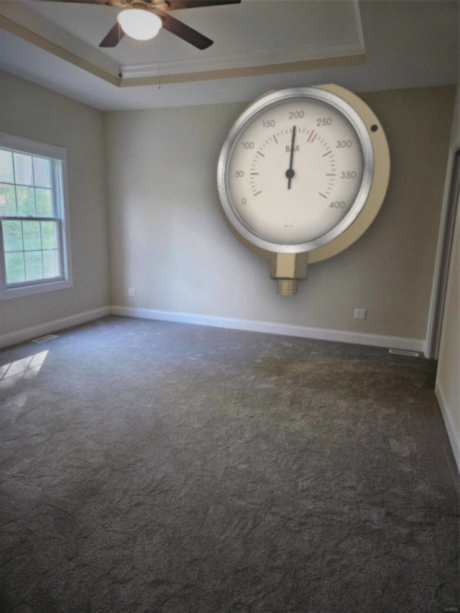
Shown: value=200 unit=bar
